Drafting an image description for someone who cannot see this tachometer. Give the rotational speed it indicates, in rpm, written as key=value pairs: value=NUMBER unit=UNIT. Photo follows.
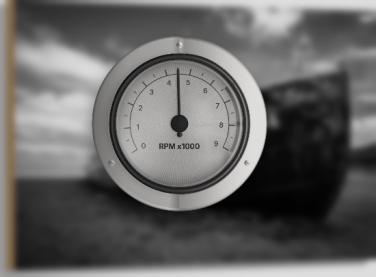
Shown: value=4500 unit=rpm
